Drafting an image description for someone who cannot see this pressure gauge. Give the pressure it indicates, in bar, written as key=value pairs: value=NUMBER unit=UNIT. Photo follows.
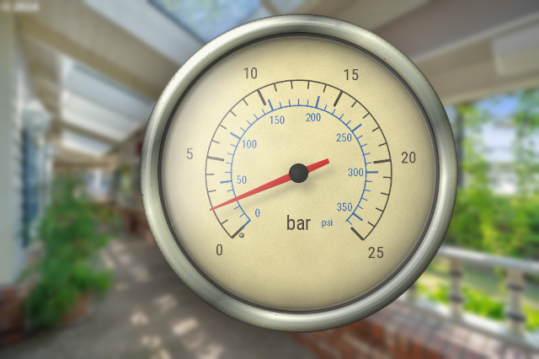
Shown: value=2 unit=bar
